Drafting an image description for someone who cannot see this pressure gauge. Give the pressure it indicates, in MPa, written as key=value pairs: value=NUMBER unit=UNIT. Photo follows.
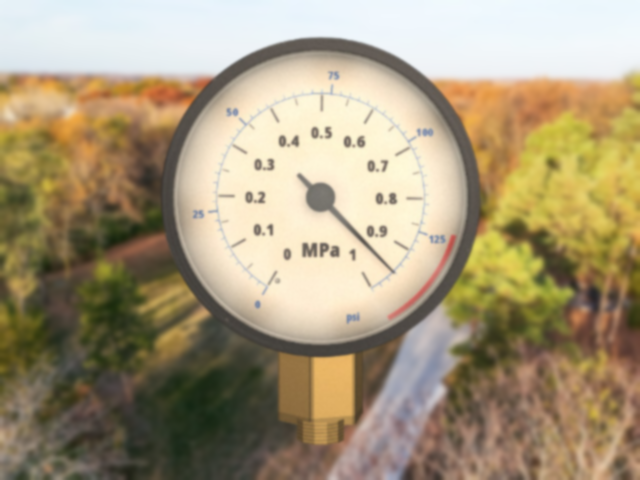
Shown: value=0.95 unit=MPa
